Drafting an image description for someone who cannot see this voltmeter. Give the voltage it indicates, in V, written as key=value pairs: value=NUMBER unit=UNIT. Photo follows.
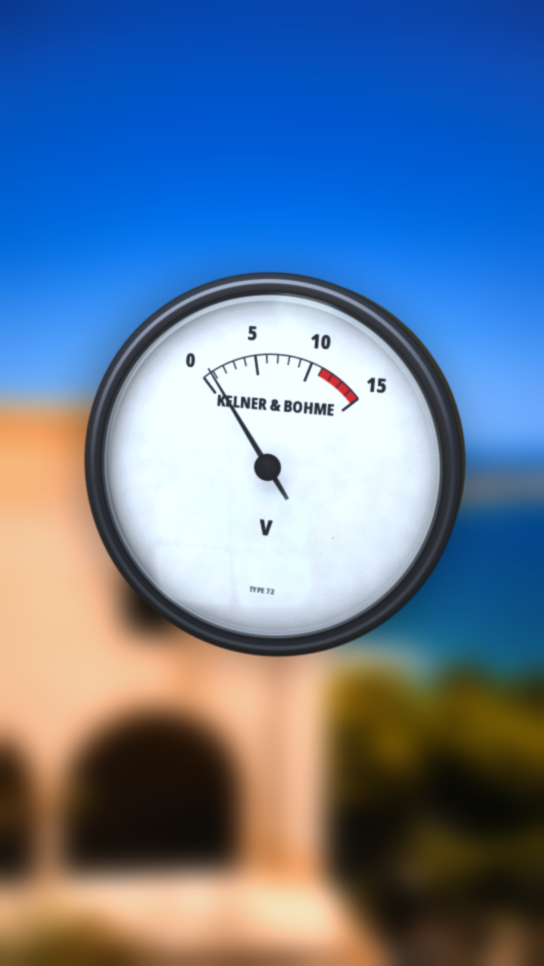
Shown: value=1 unit=V
